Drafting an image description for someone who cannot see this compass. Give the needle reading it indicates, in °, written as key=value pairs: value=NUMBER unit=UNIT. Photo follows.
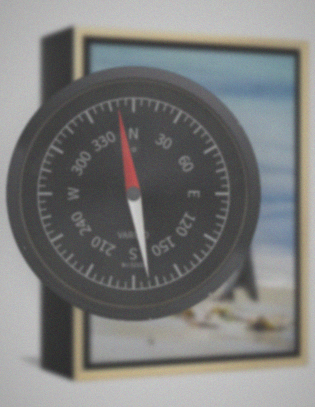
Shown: value=350 unit=°
